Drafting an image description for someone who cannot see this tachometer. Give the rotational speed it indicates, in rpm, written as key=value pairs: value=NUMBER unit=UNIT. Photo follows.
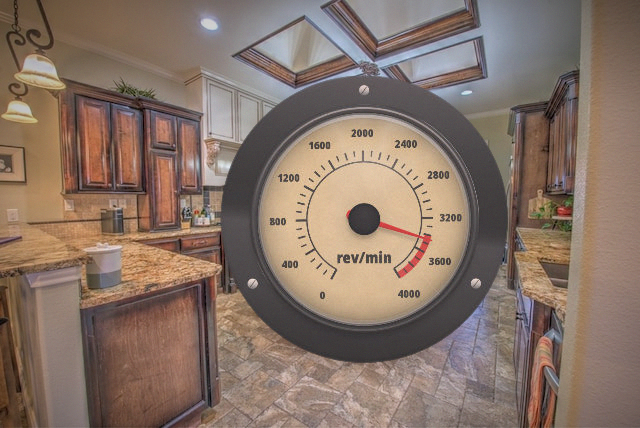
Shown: value=3450 unit=rpm
